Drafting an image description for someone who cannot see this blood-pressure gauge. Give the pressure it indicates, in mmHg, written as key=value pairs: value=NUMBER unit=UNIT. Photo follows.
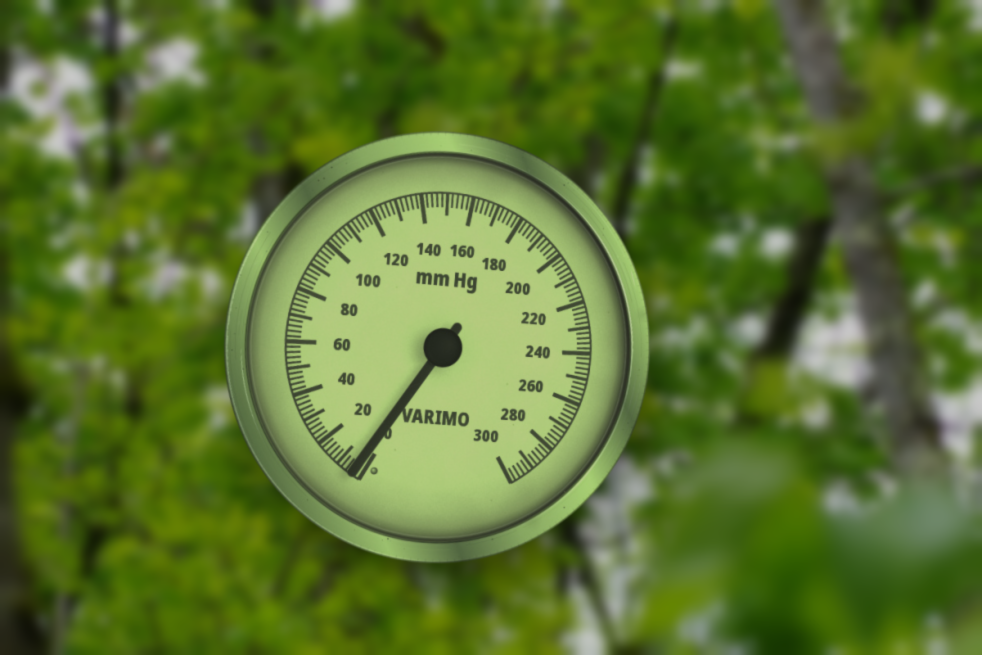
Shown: value=4 unit=mmHg
